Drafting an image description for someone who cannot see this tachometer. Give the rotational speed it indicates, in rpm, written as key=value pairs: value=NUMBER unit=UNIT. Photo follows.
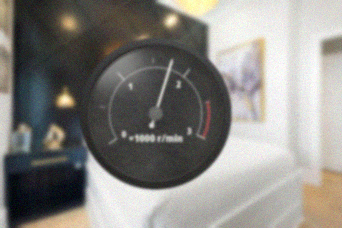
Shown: value=1750 unit=rpm
